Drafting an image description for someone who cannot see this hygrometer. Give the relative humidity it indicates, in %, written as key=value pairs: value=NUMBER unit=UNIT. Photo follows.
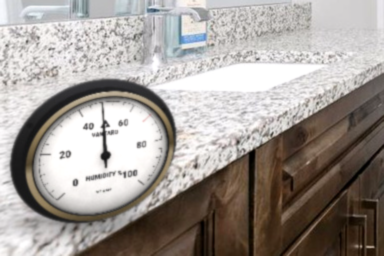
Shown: value=48 unit=%
